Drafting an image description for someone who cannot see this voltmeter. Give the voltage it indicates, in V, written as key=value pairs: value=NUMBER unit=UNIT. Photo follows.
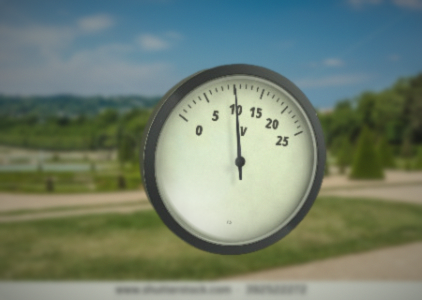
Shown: value=10 unit=V
